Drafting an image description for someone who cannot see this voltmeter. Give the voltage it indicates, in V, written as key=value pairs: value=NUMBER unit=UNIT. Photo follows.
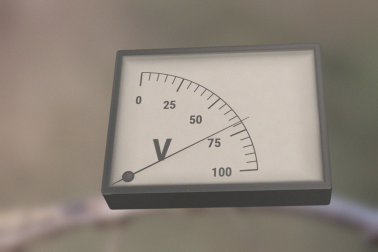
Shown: value=70 unit=V
